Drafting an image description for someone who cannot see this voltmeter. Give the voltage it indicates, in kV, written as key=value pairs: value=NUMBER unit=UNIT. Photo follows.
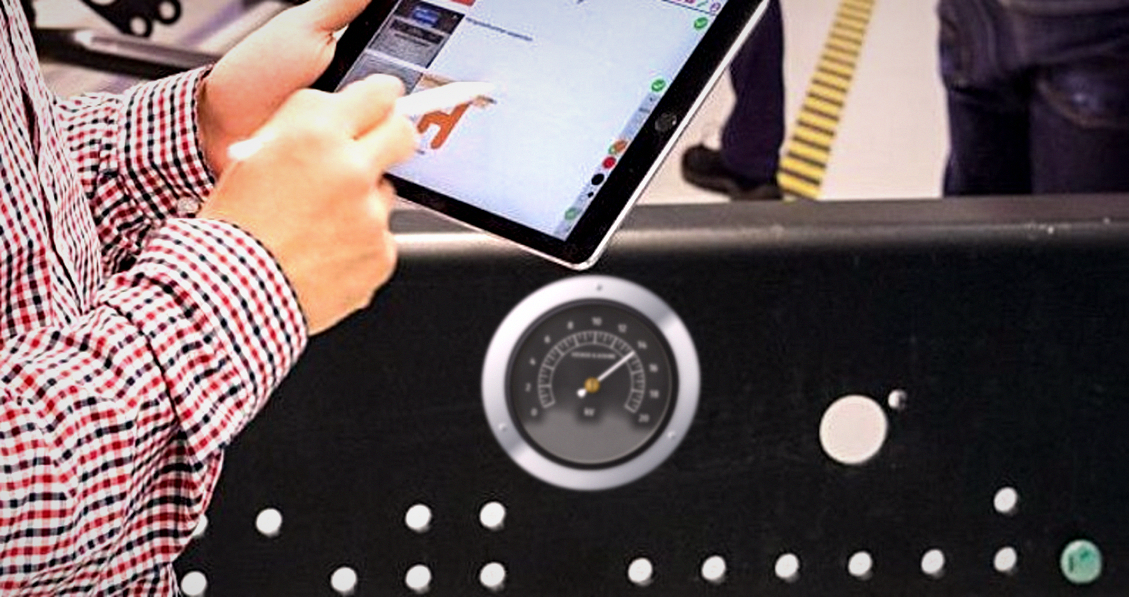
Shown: value=14 unit=kV
